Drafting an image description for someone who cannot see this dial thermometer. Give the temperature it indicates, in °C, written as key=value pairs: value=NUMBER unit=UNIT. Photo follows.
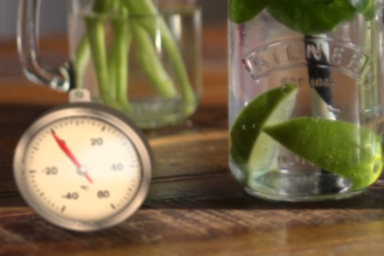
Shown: value=0 unit=°C
